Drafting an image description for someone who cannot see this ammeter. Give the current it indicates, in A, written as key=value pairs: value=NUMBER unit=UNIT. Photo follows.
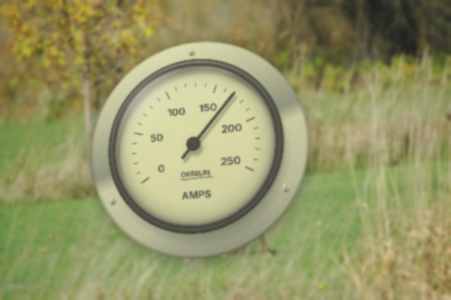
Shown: value=170 unit=A
